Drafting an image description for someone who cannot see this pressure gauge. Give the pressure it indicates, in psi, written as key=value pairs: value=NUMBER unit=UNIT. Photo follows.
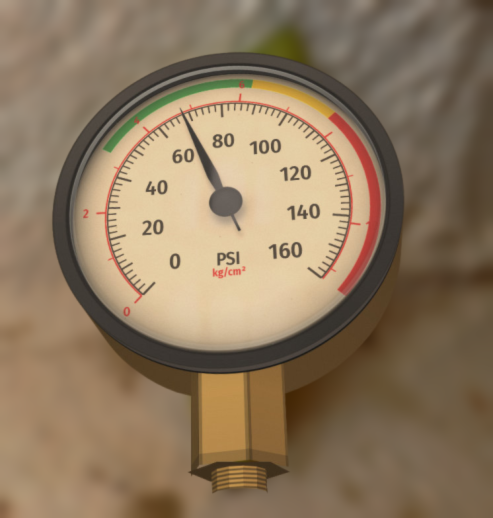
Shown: value=68 unit=psi
